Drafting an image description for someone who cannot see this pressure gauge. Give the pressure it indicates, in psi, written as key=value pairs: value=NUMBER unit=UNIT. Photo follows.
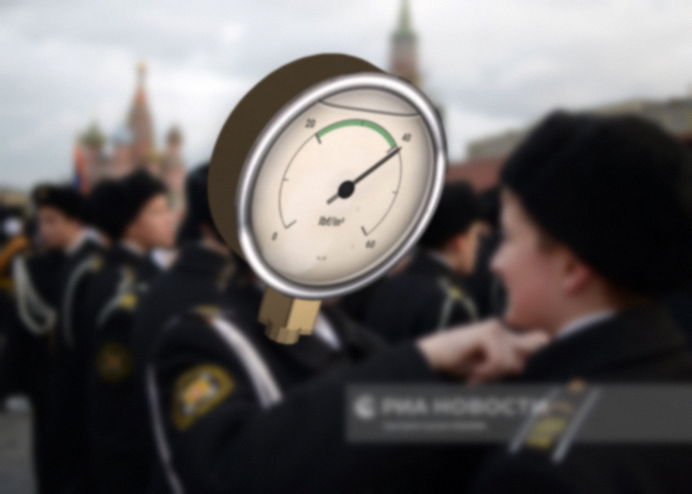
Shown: value=40 unit=psi
